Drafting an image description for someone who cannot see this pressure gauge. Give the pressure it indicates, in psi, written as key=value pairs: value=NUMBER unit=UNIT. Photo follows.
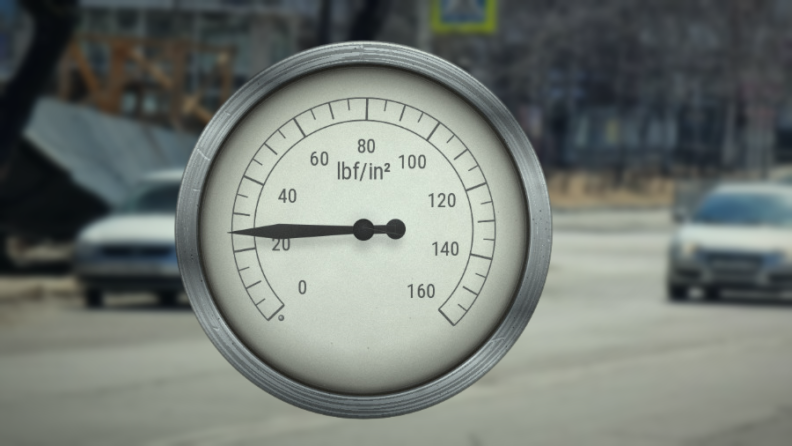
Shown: value=25 unit=psi
